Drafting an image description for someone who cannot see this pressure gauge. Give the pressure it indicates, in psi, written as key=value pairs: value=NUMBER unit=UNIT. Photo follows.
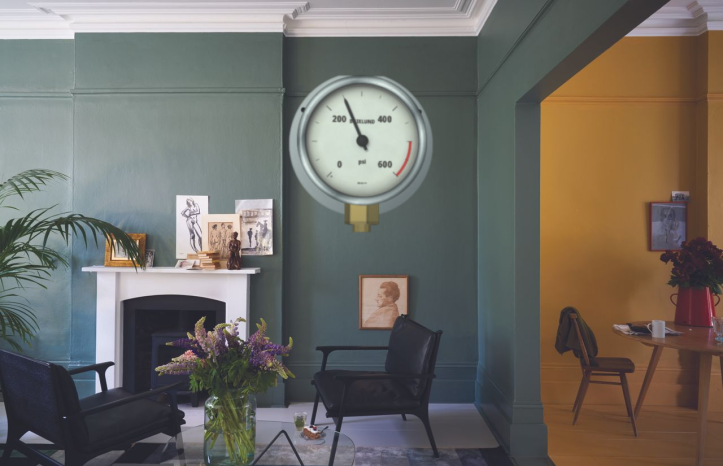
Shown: value=250 unit=psi
